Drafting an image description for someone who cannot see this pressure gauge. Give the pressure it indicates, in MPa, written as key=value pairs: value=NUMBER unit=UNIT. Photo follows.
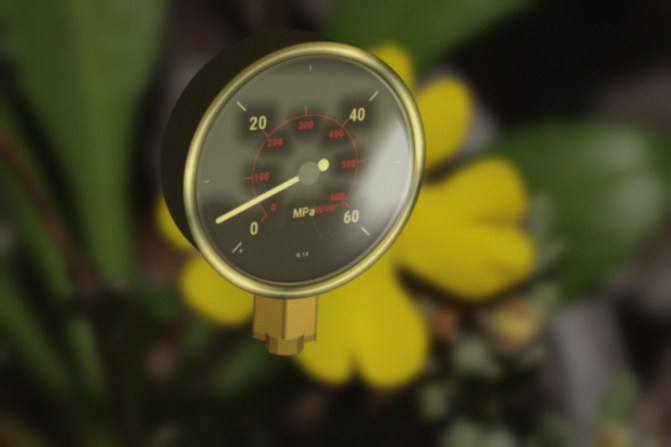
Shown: value=5 unit=MPa
